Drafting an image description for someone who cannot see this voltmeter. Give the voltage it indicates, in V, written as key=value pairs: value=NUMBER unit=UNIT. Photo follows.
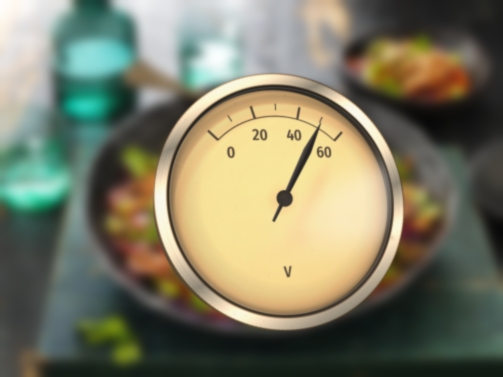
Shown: value=50 unit=V
